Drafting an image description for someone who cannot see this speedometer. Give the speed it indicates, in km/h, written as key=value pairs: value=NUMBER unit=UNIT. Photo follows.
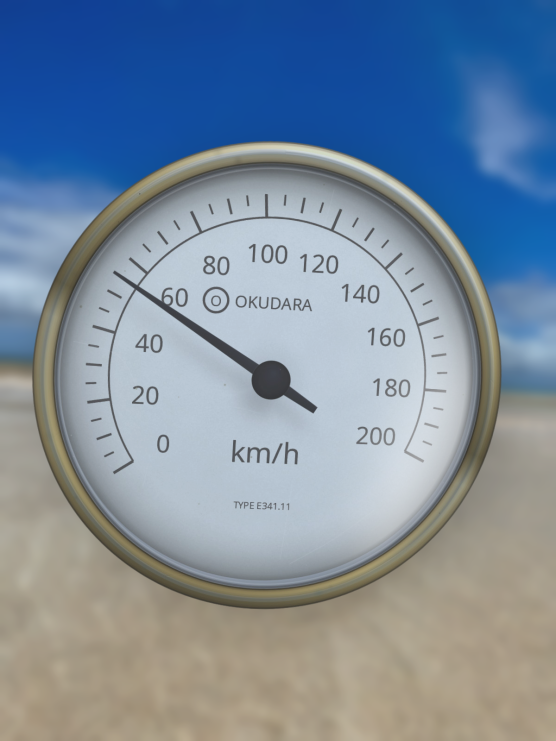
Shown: value=55 unit=km/h
